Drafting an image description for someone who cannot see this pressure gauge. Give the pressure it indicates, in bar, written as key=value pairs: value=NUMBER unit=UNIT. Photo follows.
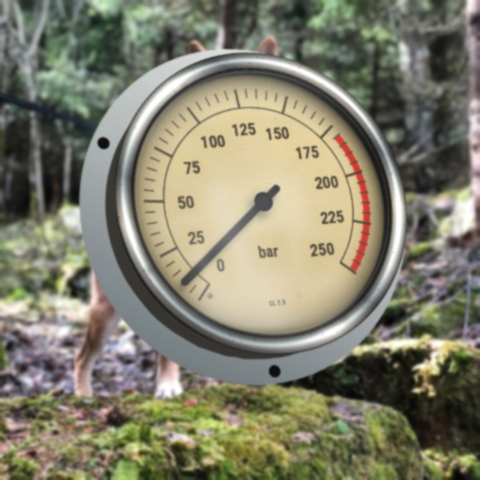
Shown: value=10 unit=bar
